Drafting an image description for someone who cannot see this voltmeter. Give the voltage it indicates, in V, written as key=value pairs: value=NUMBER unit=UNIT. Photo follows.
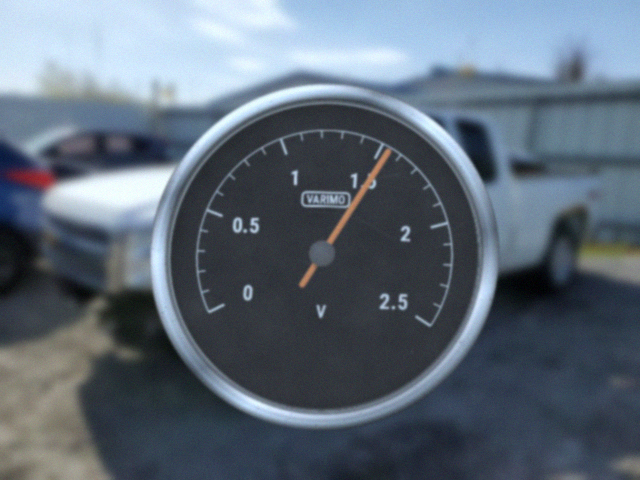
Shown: value=1.55 unit=V
